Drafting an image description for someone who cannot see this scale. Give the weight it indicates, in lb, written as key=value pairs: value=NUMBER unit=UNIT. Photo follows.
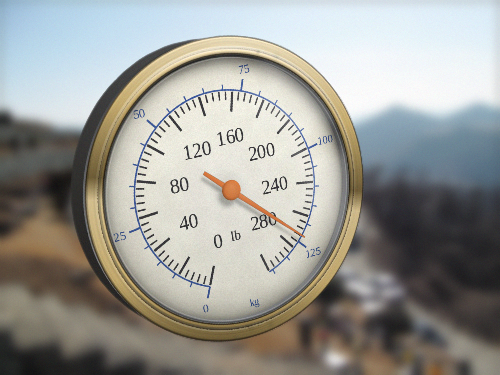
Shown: value=272 unit=lb
